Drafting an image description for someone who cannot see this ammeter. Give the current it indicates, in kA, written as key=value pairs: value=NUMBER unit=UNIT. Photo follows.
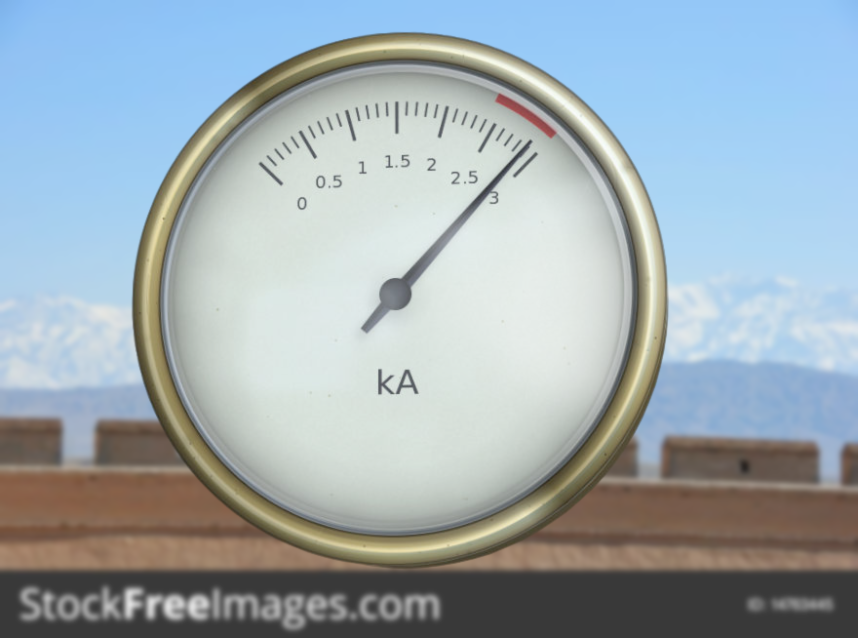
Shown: value=2.9 unit=kA
